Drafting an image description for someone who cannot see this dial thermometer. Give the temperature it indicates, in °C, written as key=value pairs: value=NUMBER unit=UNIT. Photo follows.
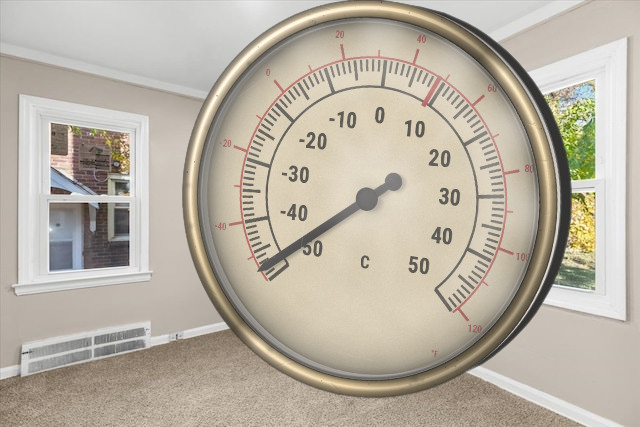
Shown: value=-48 unit=°C
